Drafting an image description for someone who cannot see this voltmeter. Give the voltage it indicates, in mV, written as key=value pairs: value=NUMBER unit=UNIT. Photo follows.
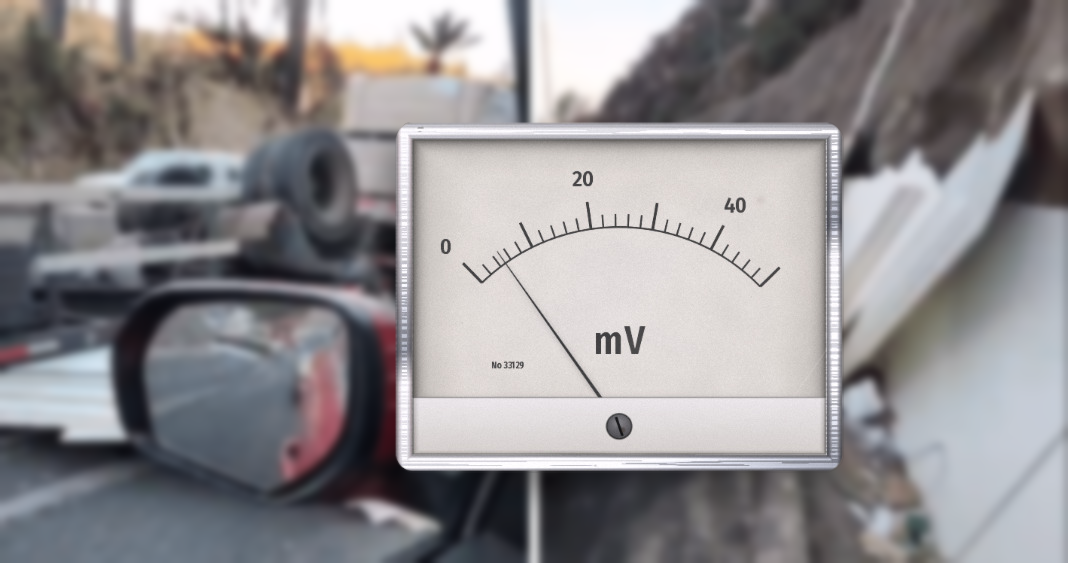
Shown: value=5 unit=mV
